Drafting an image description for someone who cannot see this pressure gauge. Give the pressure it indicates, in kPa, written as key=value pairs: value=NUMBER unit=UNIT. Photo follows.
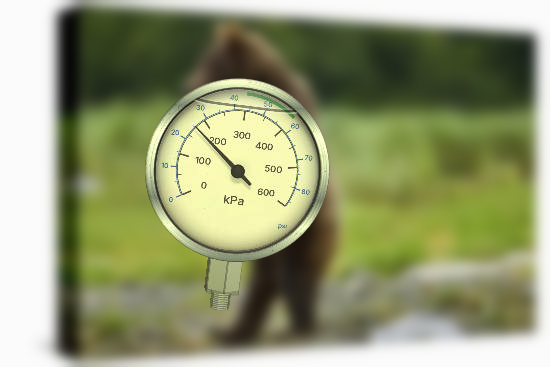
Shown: value=175 unit=kPa
